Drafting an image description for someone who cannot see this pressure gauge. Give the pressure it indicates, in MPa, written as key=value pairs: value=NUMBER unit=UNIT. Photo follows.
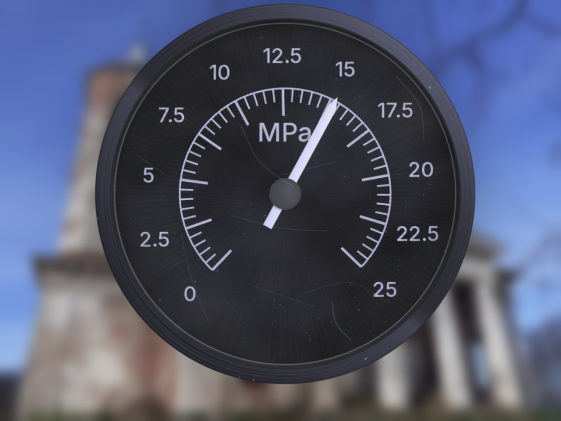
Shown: value=15.25 unit=MPa
